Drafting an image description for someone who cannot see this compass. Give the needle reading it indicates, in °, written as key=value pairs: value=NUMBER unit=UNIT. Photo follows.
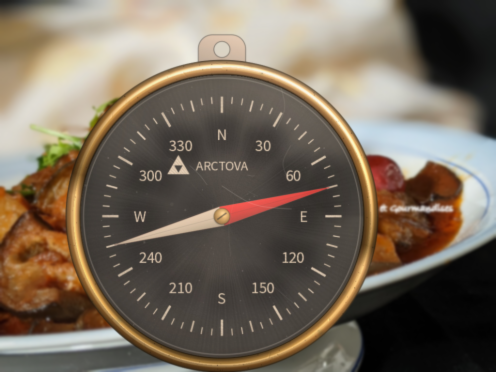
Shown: value=75 unit=°
